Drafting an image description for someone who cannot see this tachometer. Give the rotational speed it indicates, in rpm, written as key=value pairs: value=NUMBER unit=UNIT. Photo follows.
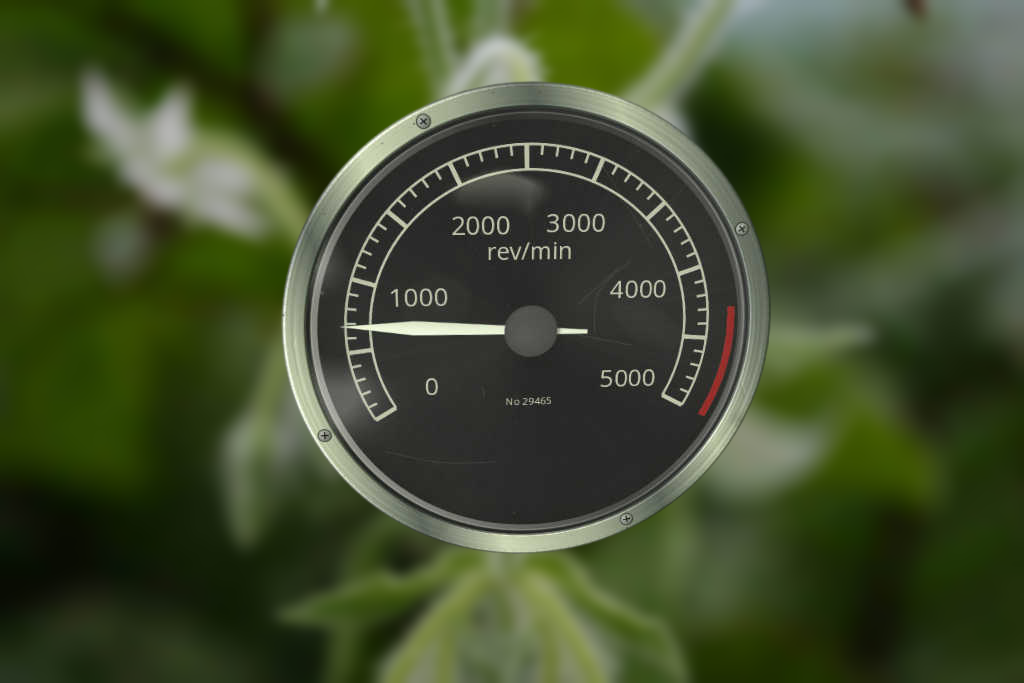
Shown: value=700 unit=rpm
